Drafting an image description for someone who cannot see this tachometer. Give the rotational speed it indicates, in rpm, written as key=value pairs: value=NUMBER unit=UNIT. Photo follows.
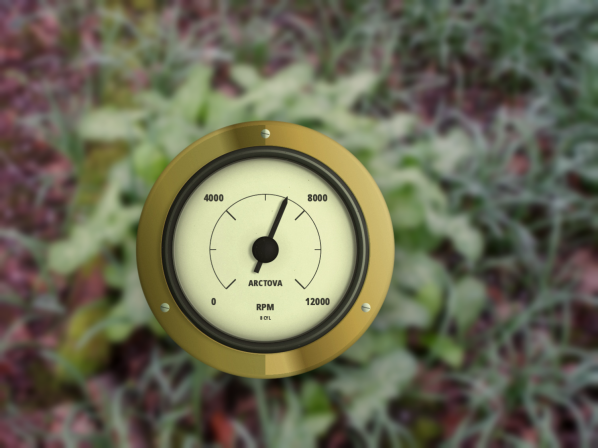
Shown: value=7000 unit=rpm
